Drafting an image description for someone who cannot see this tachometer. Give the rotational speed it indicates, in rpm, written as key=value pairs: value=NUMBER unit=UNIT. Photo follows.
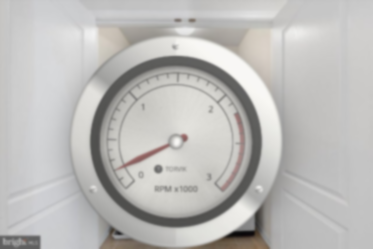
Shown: value=200 unit=rpm
